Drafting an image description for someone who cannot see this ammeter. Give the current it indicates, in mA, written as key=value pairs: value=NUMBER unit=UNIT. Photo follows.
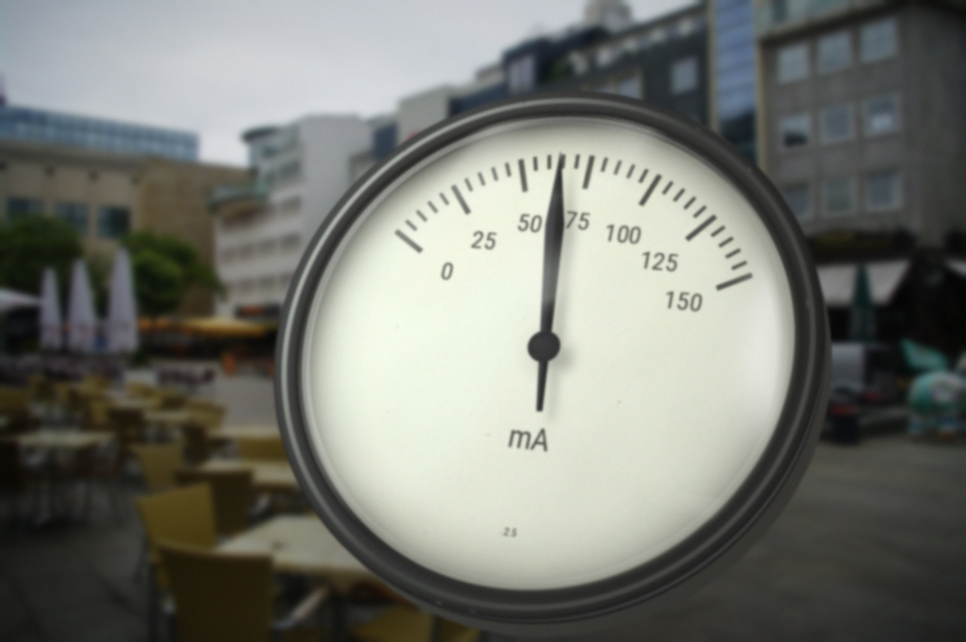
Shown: value=65 unit=mA
